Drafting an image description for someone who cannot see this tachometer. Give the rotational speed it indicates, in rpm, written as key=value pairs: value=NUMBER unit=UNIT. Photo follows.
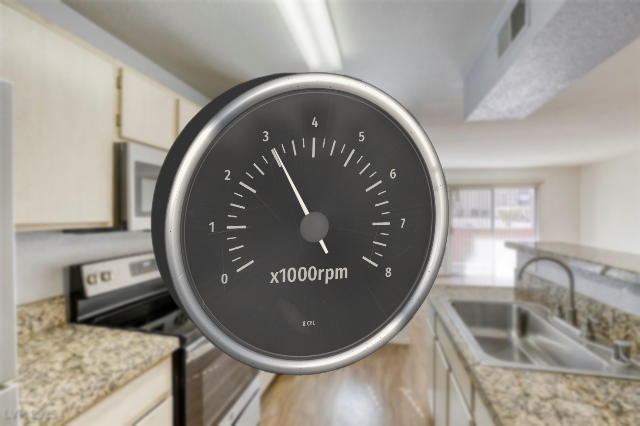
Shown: value=3000 unit=rpm
